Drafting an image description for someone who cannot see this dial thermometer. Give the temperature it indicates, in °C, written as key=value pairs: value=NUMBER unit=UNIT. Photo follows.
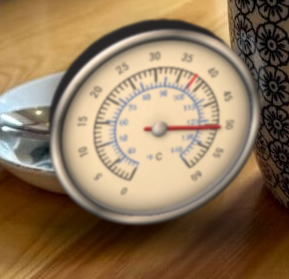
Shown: value=50 unit=°C
